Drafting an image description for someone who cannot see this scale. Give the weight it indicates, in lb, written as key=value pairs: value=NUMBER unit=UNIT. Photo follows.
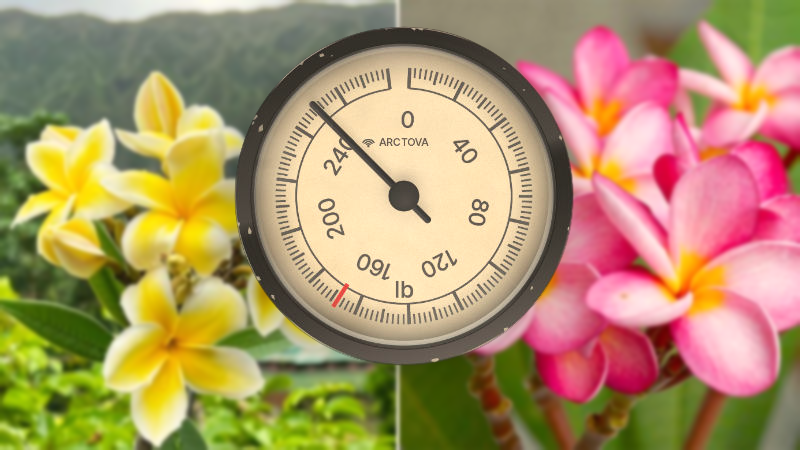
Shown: value=250 unit=lb
